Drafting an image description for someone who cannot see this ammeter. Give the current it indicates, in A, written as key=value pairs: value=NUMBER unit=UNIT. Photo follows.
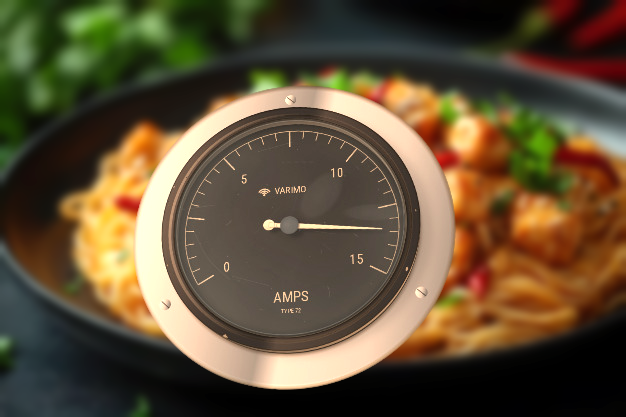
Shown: value=13.5 unit=A
